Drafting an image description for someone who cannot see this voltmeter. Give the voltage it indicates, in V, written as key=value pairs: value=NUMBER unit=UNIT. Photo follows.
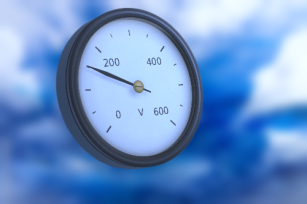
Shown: value=150 unit=V
